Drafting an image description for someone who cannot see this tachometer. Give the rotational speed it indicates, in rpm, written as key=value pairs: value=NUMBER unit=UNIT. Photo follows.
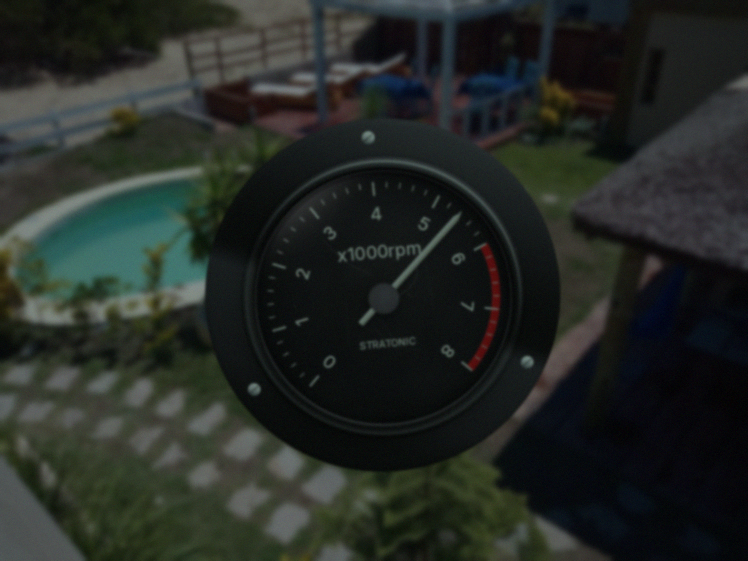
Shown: value=5400 unit=rpm
